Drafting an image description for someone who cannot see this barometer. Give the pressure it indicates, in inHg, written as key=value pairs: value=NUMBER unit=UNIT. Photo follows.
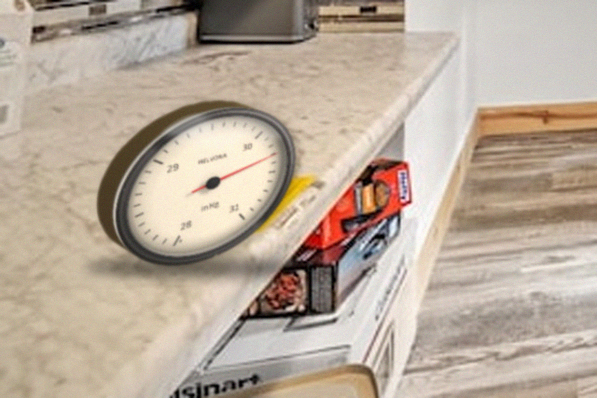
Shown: value=30.3 unit=inHg
